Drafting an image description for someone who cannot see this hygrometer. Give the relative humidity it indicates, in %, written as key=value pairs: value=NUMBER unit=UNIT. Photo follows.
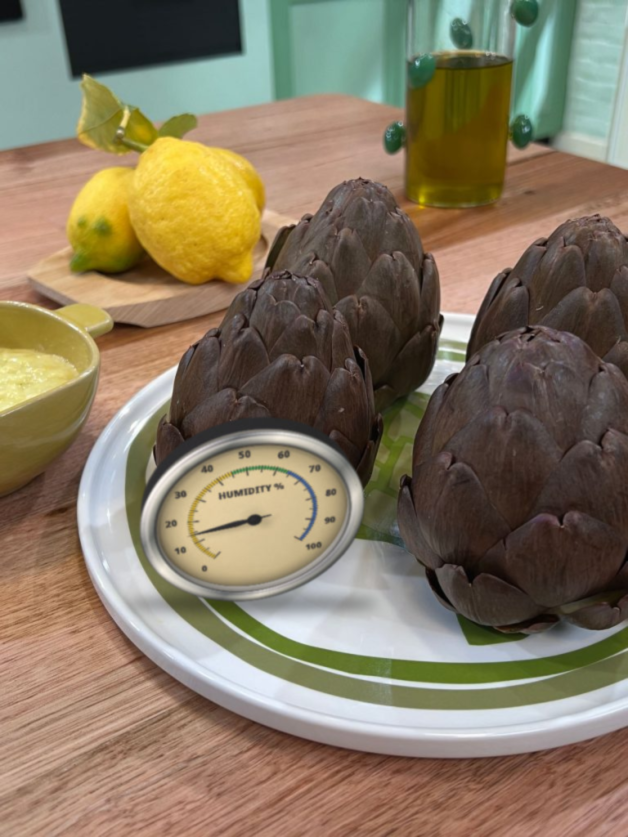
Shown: value=15 unit=%
